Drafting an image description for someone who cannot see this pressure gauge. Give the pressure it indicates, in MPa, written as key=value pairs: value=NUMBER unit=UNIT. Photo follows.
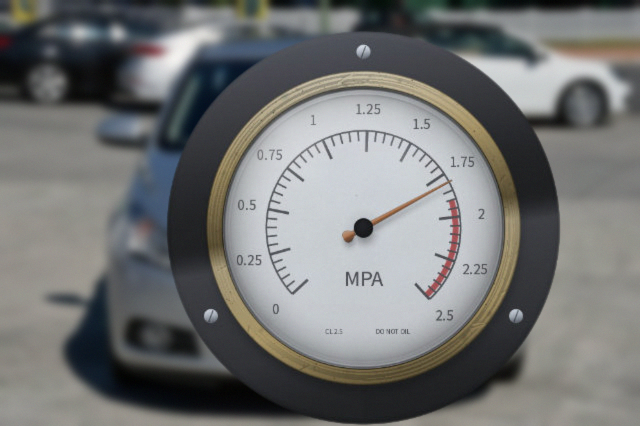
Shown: value=1.8 unit=MPa
